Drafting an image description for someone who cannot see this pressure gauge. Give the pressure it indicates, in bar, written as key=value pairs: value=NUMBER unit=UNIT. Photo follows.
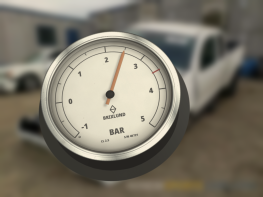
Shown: value=2.5 unit=bar
